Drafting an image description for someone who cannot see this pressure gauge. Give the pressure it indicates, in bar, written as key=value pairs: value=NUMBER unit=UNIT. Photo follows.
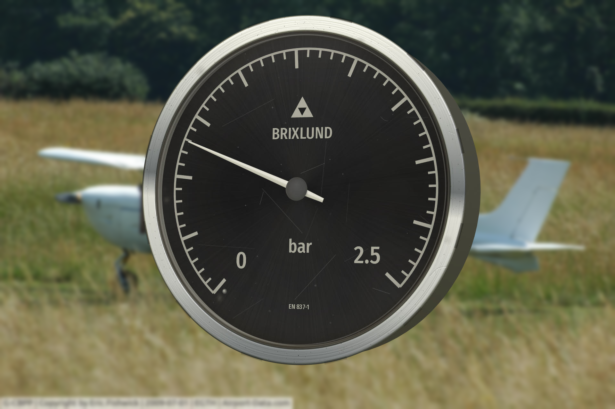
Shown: value=0.65 unit=bar
